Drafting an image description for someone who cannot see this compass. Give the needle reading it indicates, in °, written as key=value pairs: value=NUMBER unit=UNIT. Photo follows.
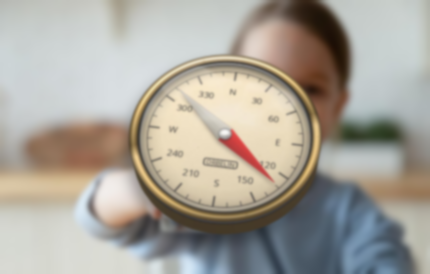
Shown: value=130 unit=°
